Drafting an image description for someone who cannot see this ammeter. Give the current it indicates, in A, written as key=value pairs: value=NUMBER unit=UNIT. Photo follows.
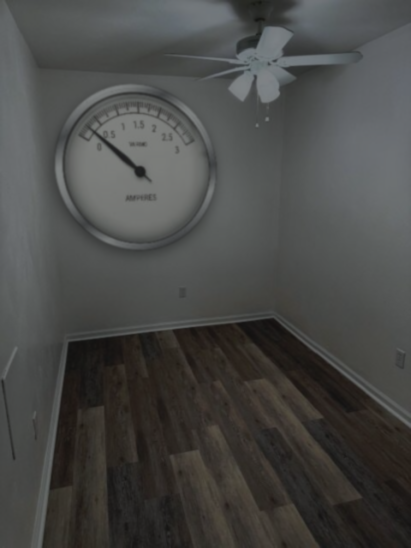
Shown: value=0.25 unit=A
